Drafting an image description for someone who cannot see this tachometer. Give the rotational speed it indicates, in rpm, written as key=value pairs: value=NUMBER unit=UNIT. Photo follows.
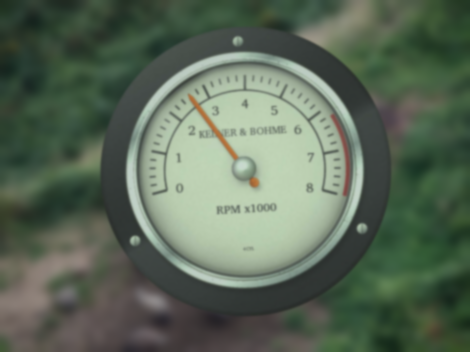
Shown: value=2600 unit=rpm
